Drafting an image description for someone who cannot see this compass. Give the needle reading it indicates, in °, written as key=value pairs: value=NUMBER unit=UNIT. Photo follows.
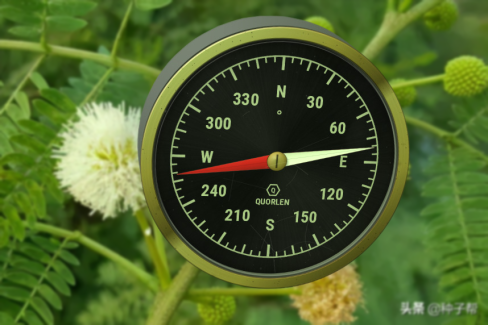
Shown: value=260 unit=°
